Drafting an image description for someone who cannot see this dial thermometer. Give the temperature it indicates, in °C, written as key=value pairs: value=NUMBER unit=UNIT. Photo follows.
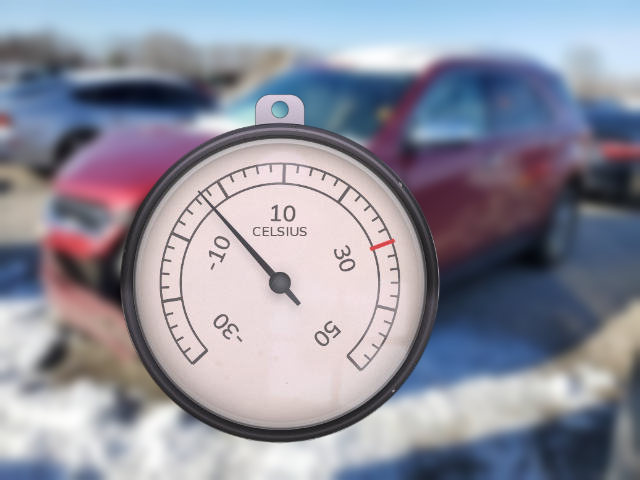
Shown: value=-3 unit=°C
